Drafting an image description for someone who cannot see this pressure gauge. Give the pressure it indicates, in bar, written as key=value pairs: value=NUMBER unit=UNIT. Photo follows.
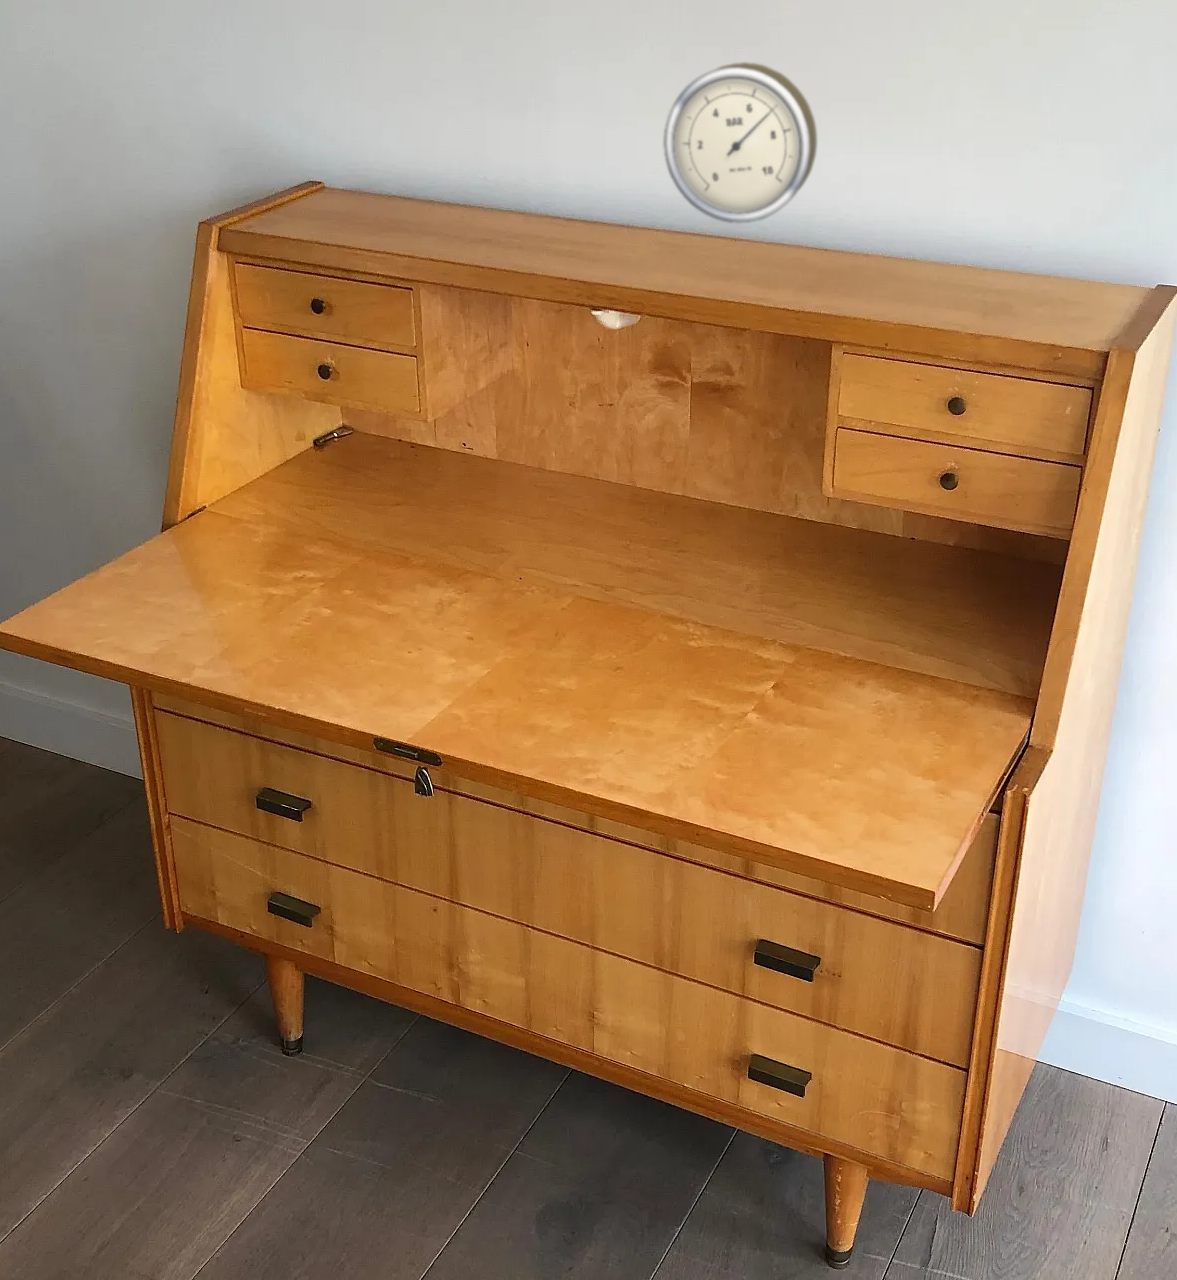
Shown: value=7 unit=bar
